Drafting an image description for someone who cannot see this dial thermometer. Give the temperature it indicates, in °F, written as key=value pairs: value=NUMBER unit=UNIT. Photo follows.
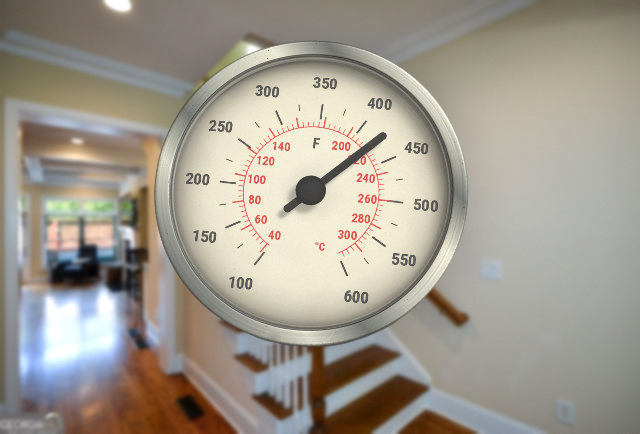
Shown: value=425 unit=°F
